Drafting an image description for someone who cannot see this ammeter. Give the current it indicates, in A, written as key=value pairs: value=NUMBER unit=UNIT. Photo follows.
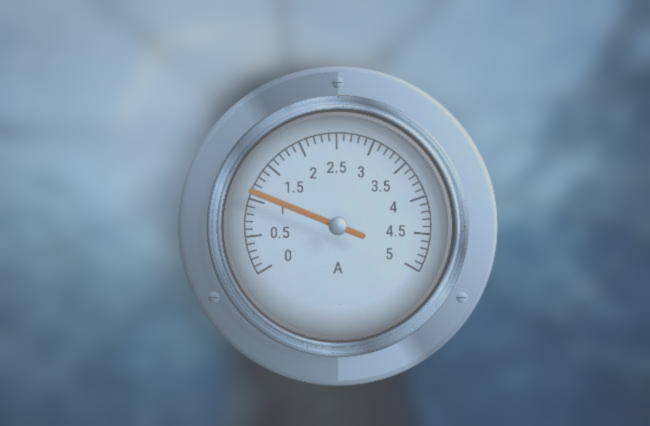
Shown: value=1.1 unit=A
